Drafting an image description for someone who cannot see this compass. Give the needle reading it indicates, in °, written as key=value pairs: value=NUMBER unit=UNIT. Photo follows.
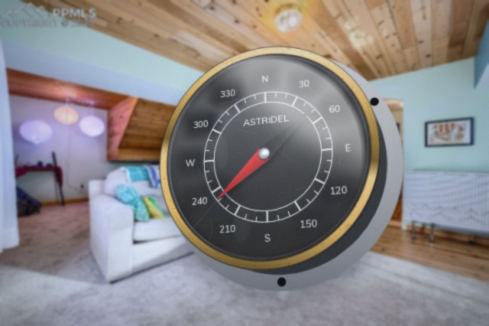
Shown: value=230 unit=°
